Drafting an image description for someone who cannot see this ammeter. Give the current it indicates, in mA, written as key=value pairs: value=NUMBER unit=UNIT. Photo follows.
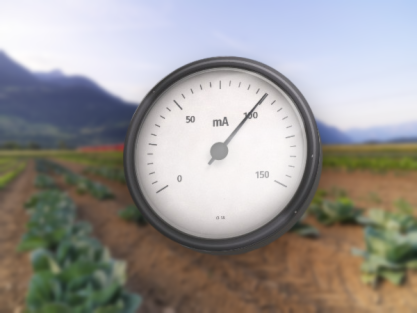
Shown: value=100 unit=mA
